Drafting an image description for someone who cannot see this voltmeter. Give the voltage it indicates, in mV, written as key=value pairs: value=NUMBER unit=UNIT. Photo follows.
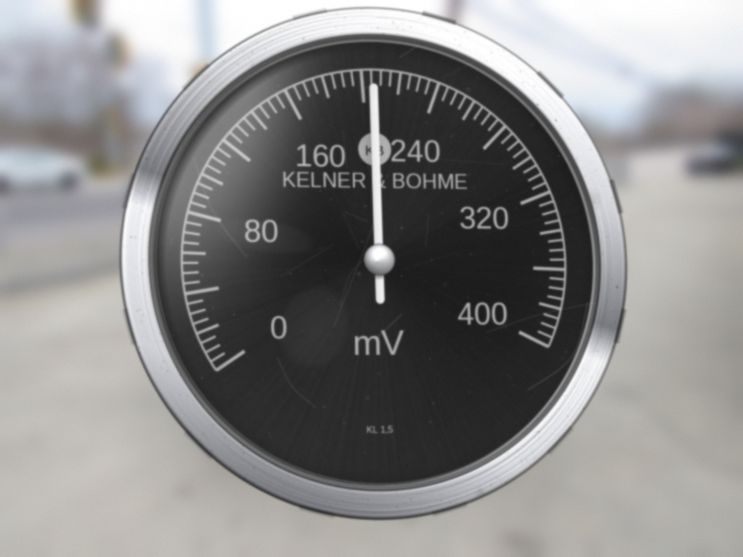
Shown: value=205 unit=mV
